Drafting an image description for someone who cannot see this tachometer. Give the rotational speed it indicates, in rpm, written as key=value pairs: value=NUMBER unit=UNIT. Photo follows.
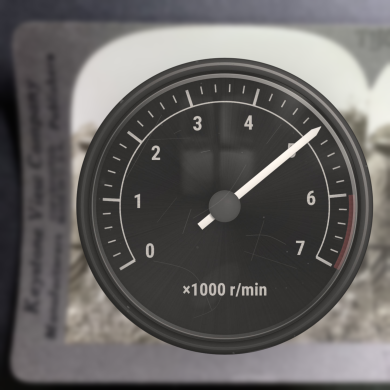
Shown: value=5000 unit=rpm
